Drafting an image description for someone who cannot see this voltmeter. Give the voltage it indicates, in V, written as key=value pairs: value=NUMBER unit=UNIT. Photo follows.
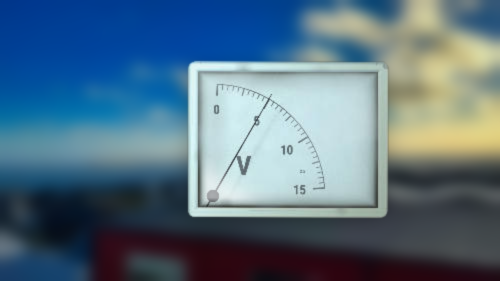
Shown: value=5 unit=V
